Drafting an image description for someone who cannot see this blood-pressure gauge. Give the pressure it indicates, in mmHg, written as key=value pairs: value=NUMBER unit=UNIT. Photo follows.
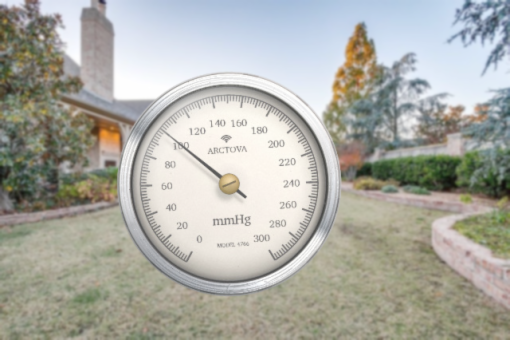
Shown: value=100 unit=mmHg
